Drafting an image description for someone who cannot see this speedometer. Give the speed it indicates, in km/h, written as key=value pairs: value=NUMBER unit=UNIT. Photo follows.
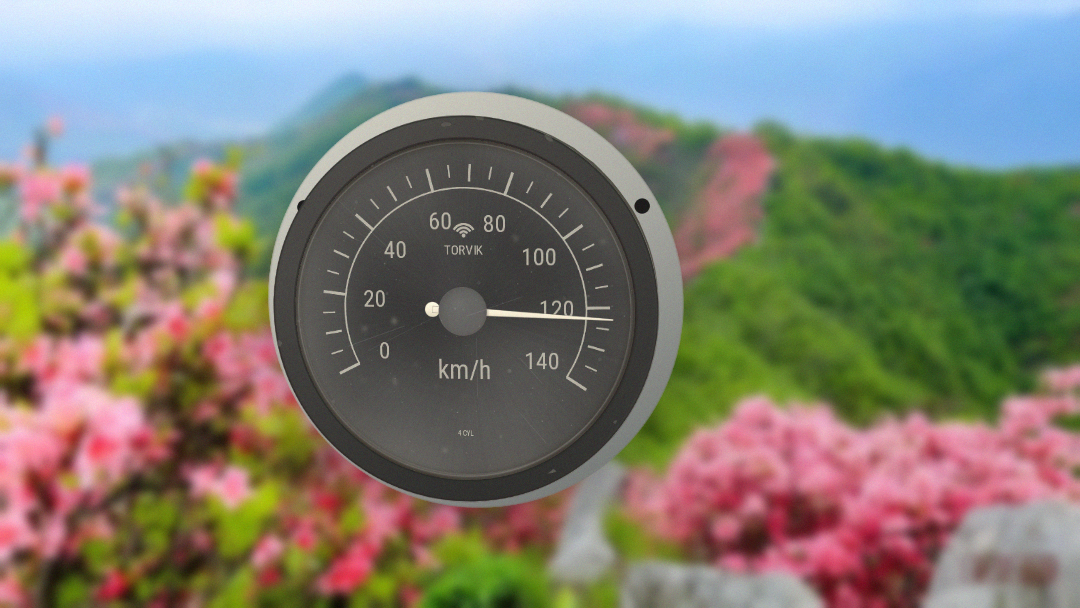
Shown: value=122.5 unit=km/h
